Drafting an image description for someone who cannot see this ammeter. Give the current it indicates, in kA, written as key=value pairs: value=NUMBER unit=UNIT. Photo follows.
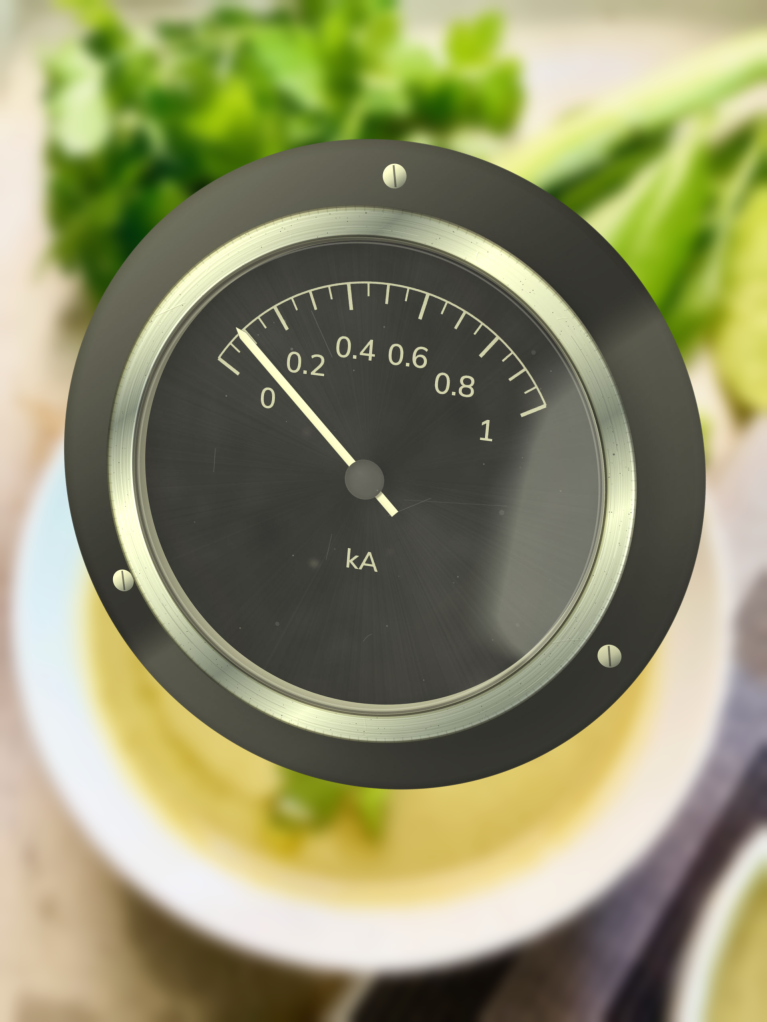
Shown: value=0.1 unit=kA
